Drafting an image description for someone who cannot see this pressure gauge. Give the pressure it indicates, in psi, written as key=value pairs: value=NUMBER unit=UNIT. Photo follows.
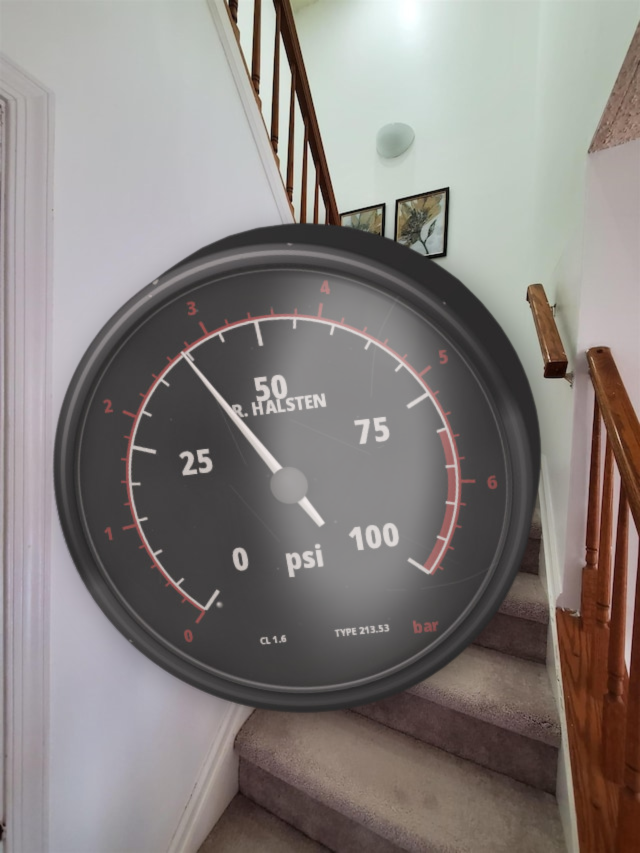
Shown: value=40 unit=psi
